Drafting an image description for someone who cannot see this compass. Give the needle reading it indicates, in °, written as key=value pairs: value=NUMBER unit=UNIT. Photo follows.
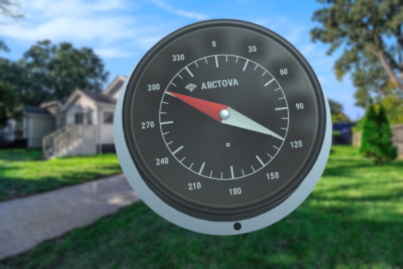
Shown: value=300 unit=°
